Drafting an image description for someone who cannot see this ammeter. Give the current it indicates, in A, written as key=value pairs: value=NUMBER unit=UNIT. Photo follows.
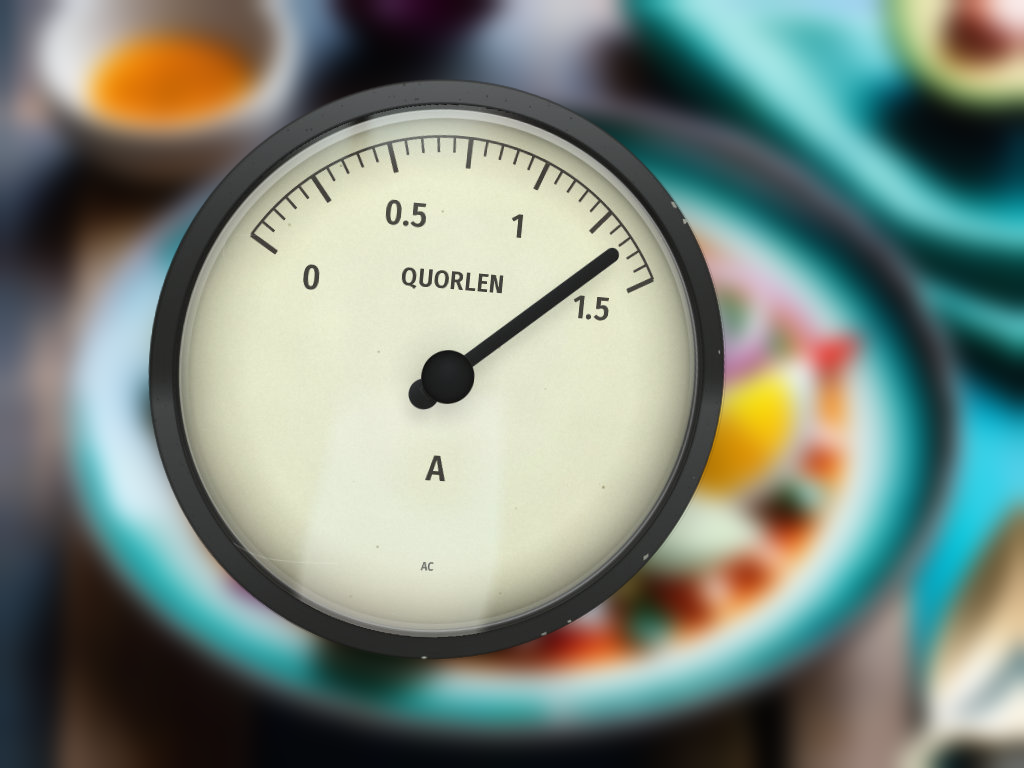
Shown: value=1.35 unit=A
